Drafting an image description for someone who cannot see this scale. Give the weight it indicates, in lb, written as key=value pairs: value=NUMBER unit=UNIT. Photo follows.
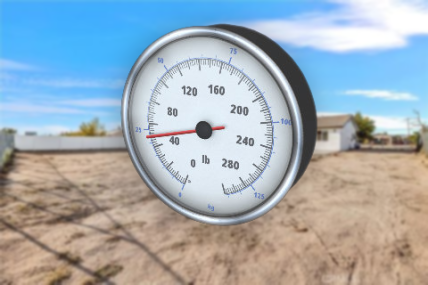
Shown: value=50 unit=lb
